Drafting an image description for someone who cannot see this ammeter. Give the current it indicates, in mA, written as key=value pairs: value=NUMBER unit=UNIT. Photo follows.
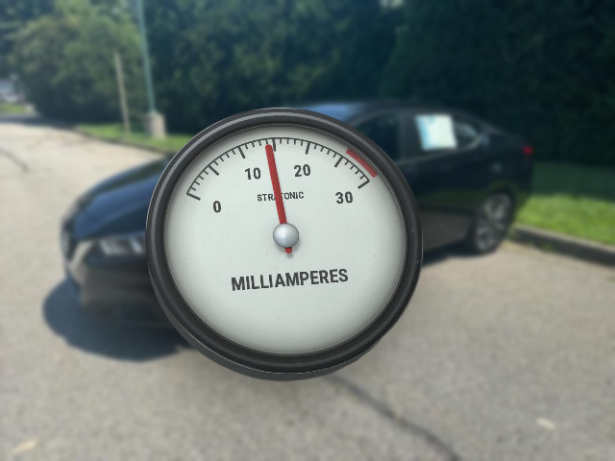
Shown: value=14 unit=mA
